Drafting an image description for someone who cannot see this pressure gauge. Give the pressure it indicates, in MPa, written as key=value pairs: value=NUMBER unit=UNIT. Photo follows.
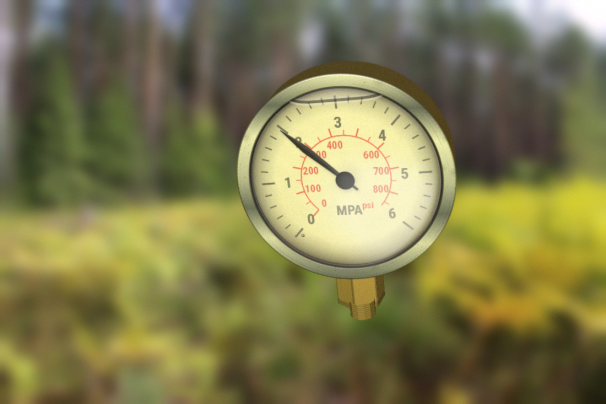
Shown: value=2 unit=MPa
